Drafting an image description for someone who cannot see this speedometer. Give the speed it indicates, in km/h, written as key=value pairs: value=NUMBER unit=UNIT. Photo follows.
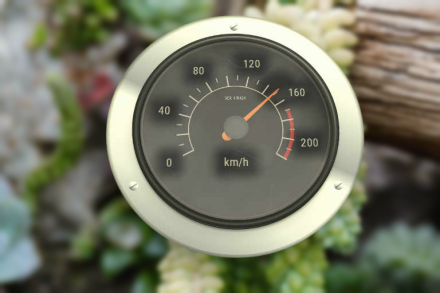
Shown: value=150 unit=km/h
